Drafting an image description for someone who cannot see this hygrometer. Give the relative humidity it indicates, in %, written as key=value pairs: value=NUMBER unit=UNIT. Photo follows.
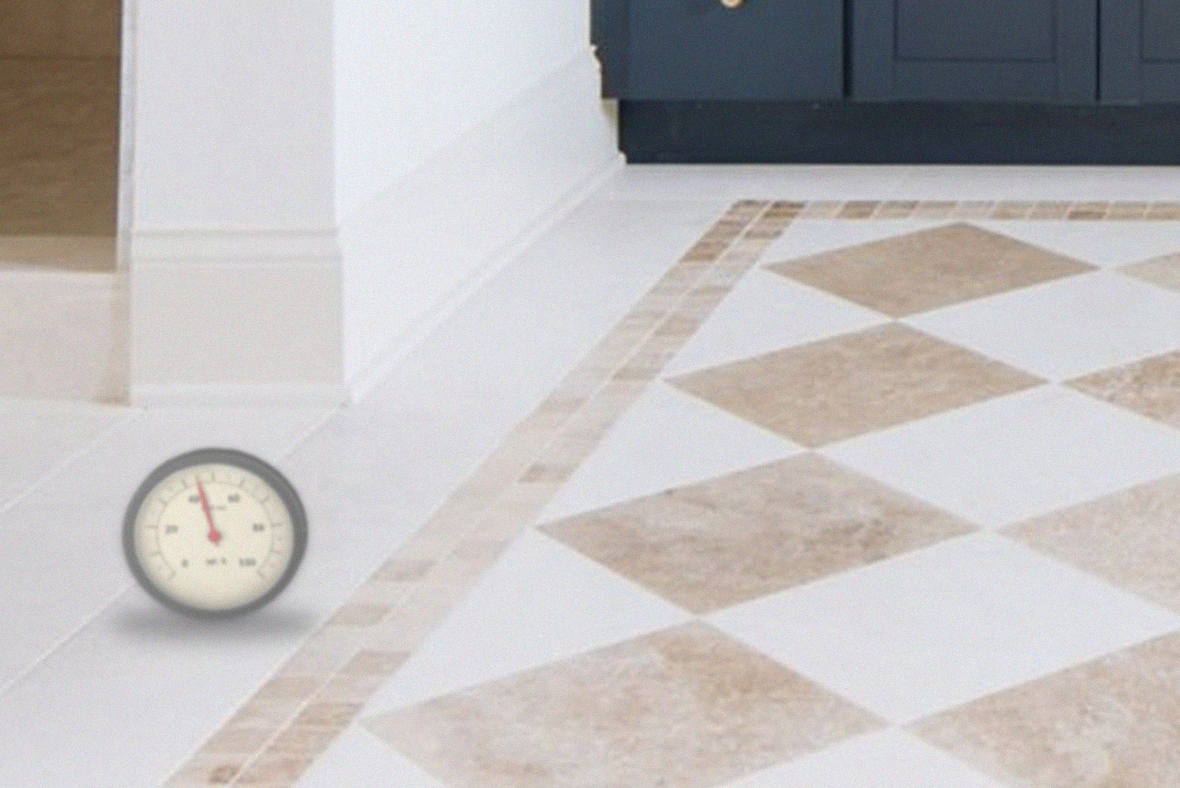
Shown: value=45 unit=%
